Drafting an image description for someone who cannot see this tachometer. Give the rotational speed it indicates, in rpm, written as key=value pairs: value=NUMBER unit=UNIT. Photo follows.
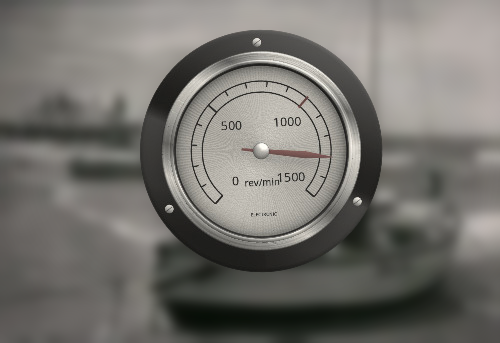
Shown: value=1300 unit=rpm
